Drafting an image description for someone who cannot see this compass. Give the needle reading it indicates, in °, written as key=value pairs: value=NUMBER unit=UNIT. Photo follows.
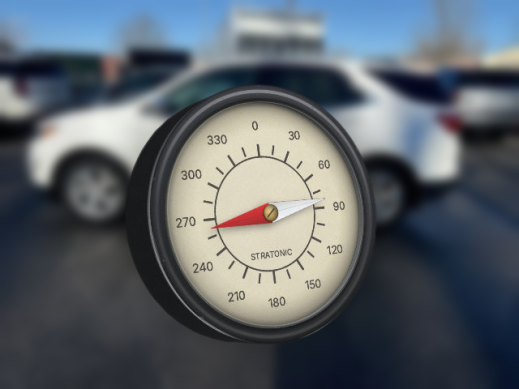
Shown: value=262.5 unit=°
